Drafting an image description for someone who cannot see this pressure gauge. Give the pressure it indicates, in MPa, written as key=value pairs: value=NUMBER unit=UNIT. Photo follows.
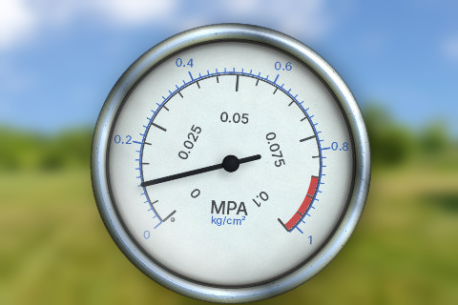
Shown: value=0.01 unit=MPa
